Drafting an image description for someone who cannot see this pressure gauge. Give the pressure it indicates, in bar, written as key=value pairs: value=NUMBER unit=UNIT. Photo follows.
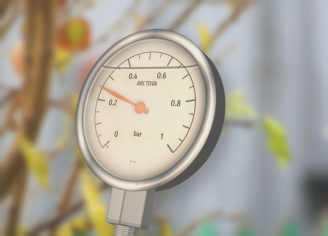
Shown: value=0.25 unit=bar
